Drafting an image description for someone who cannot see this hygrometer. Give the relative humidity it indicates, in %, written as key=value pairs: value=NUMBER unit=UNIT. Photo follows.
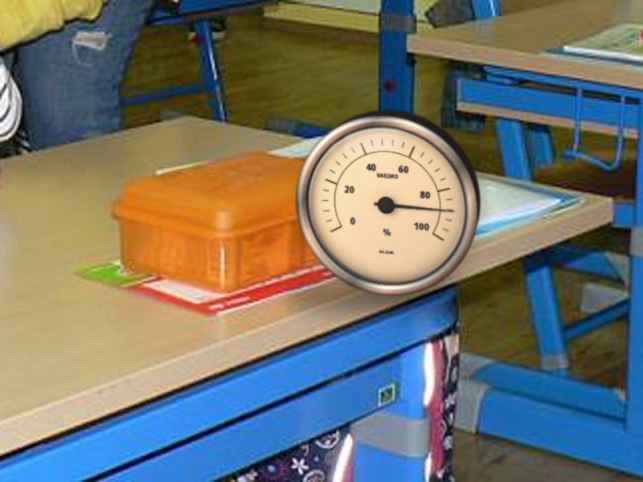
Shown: value=88 unit=%
